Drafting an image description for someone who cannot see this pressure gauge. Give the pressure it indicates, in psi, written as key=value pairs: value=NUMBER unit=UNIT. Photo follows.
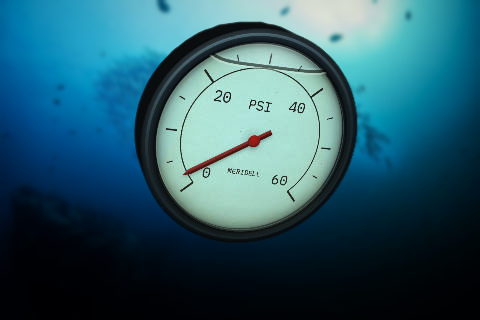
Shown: value=2.5 unit=psi
